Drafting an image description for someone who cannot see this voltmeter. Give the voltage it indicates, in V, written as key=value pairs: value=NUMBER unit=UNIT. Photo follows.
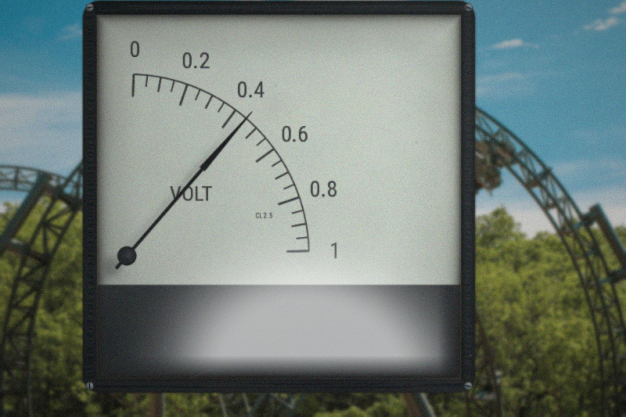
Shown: value=0.45 unit=V
